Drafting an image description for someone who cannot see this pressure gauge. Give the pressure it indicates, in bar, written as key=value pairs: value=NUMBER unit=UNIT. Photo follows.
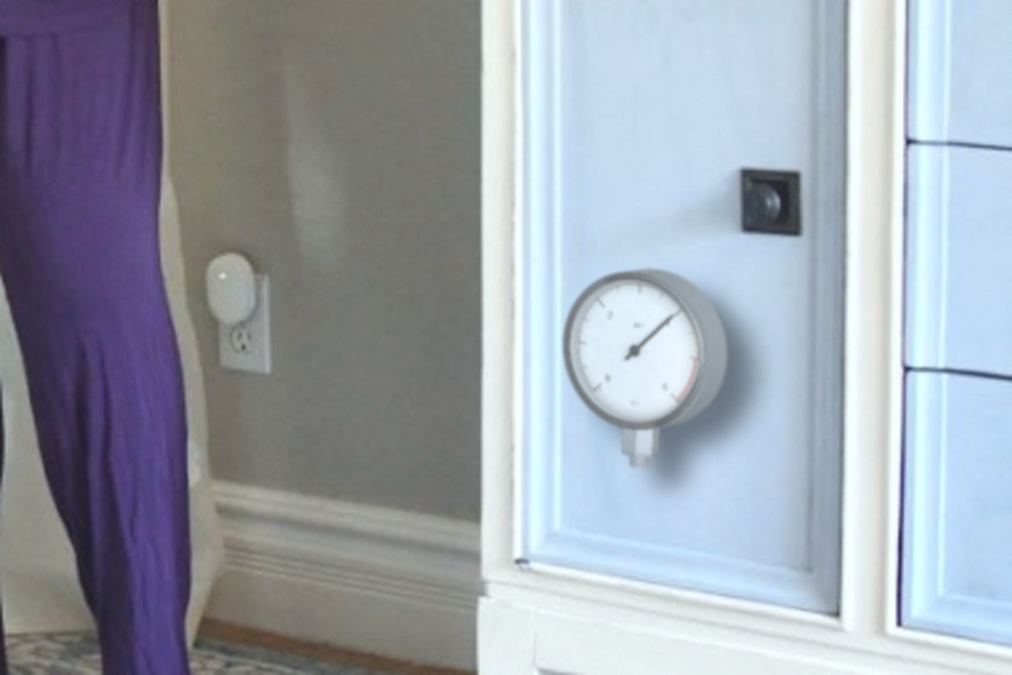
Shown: value=4 unit=bar
